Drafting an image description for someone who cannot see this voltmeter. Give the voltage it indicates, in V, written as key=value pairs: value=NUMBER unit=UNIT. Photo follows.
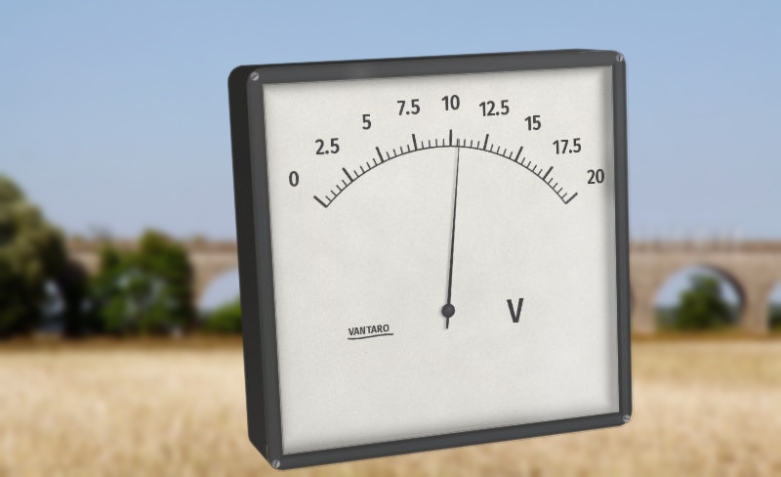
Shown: value=10.5 unit=V
